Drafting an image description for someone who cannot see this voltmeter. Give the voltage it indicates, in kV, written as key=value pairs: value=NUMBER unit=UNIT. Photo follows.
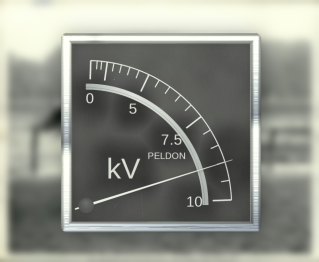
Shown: value=9 unit=kV
